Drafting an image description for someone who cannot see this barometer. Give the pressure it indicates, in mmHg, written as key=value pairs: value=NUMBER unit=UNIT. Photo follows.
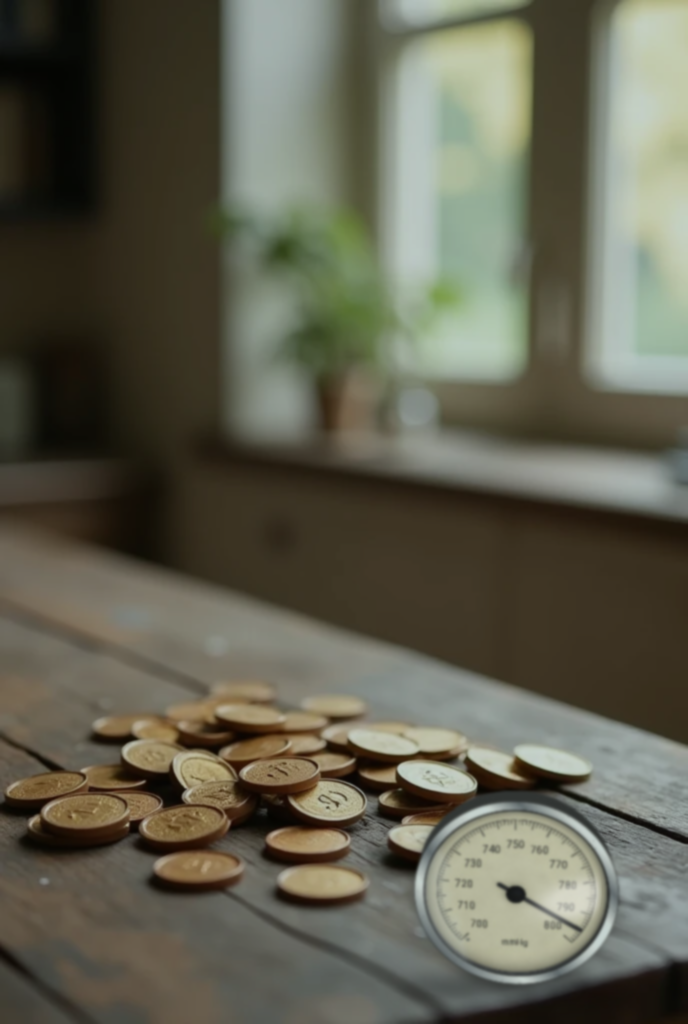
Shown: value=795 unit=mmHg
